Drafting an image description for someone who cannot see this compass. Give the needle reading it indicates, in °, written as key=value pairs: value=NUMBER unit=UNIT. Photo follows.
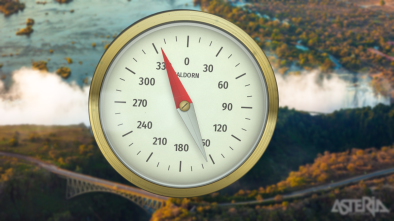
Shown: value=335 unit=°
